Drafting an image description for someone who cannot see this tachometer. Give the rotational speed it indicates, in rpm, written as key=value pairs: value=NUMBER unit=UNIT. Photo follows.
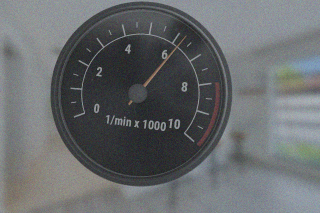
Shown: value=6250 unit=rpm
